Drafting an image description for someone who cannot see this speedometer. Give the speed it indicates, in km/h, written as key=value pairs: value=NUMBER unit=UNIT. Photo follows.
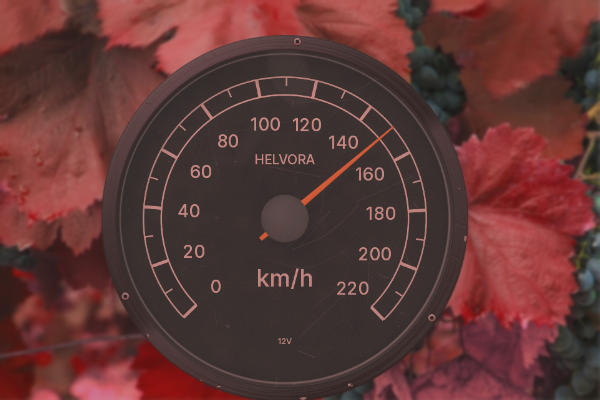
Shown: value=150 unit=km/h
